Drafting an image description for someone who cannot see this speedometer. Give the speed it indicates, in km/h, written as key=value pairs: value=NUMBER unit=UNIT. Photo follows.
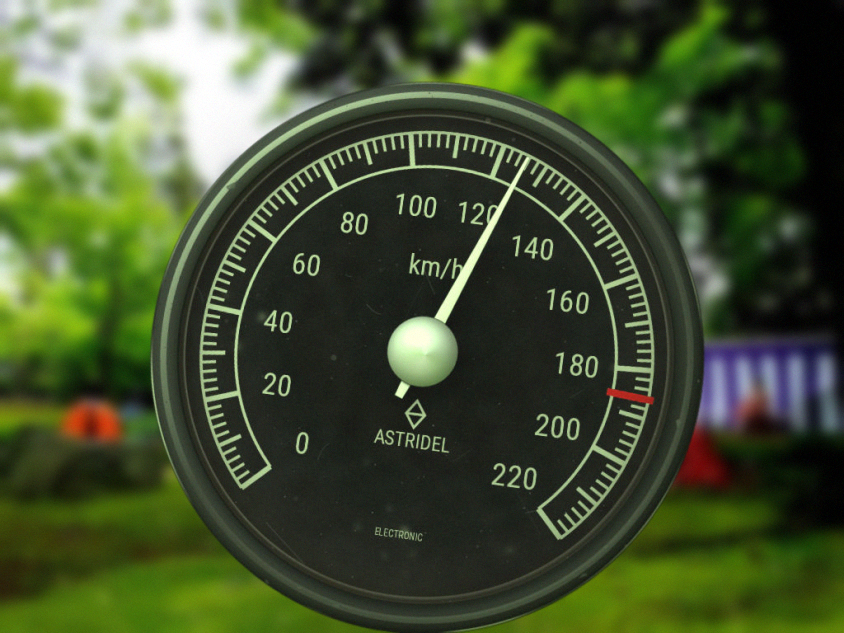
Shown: value=126 unit=km/h
